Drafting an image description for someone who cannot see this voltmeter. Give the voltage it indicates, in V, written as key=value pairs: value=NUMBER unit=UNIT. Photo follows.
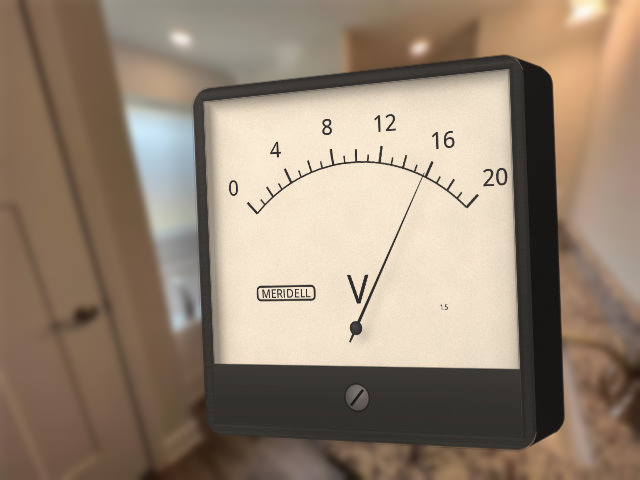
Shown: value=16 unit=V
